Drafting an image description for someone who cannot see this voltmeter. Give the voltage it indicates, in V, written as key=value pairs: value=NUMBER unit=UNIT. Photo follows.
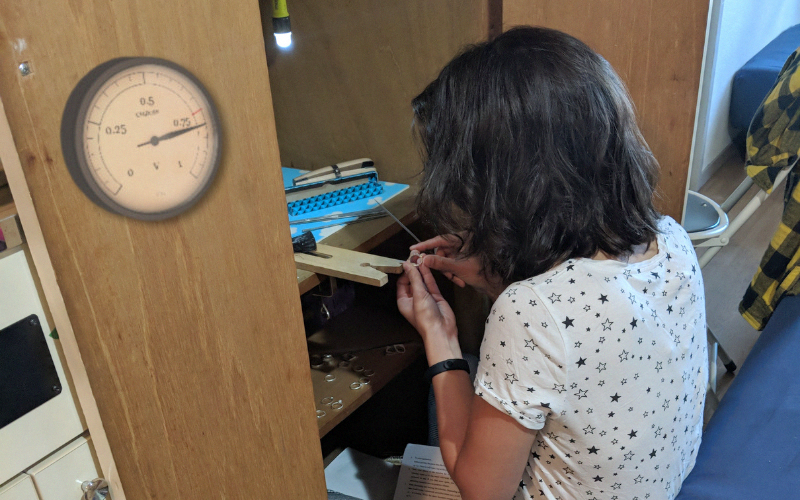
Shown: value=0.8 unit=V
